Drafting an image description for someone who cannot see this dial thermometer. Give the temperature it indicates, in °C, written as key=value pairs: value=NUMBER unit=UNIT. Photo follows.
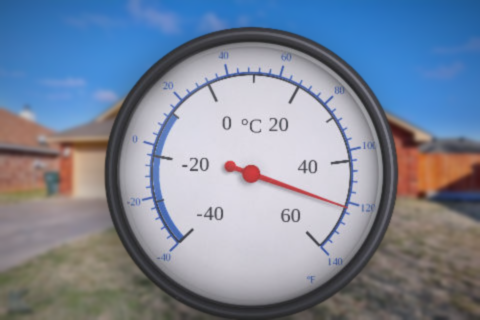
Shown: value=50 unit=°C
